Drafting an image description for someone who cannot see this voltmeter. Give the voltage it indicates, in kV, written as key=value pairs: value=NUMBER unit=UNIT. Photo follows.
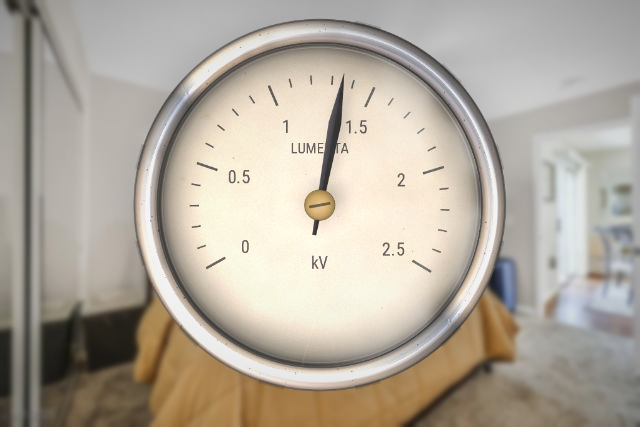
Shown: value=1.35 unit=kV
